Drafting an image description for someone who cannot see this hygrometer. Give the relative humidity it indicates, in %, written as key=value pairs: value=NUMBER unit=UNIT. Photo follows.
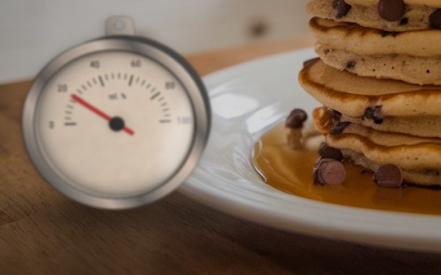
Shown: value=20 unit=%
